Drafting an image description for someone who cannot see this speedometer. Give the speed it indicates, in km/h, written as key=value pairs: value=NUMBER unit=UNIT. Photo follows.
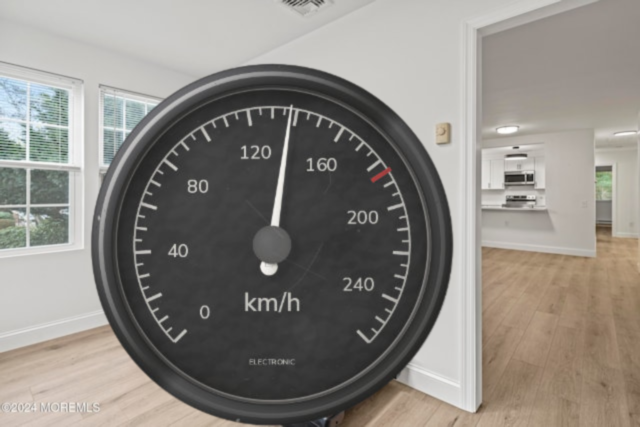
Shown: value=137.5 unit=km/h
